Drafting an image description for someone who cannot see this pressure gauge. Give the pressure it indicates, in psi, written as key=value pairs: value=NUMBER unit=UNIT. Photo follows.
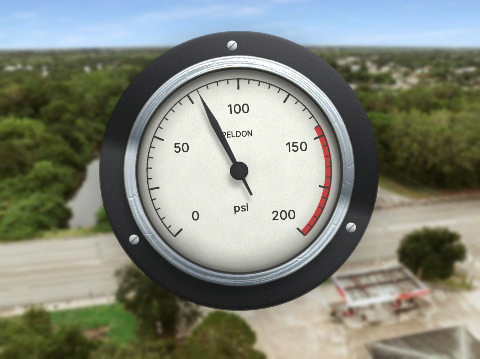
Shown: value=80 unit=psi
